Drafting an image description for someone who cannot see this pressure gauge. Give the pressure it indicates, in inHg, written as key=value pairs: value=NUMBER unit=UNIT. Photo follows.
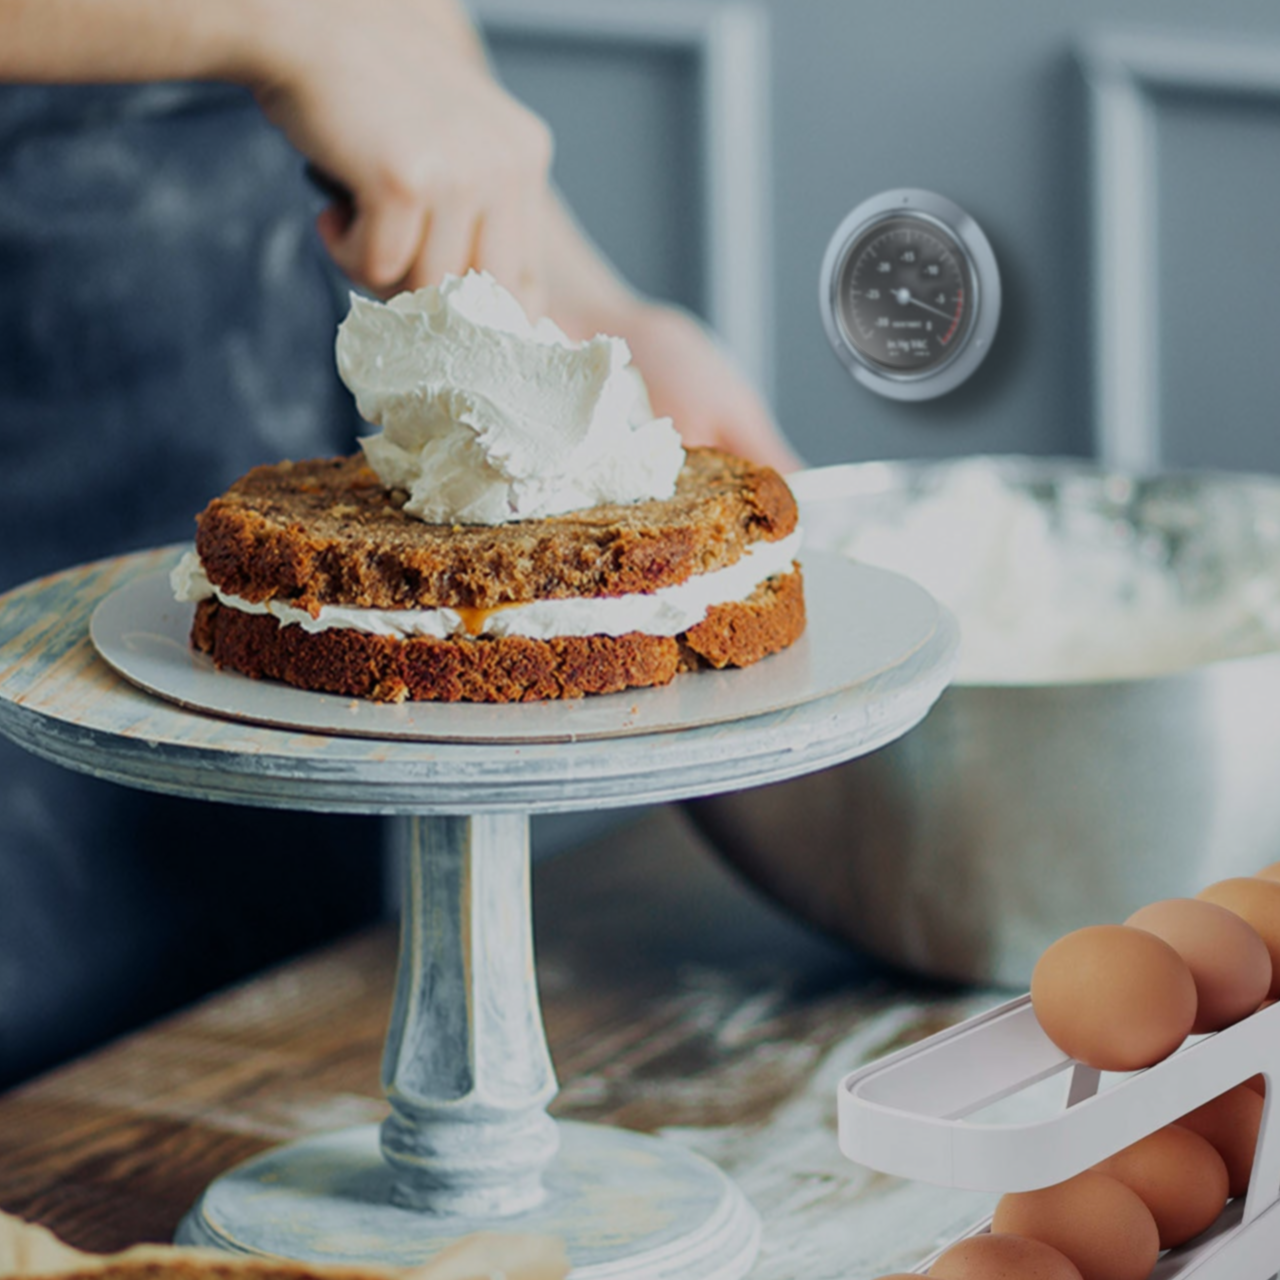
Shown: value=-3 unit=inHg
